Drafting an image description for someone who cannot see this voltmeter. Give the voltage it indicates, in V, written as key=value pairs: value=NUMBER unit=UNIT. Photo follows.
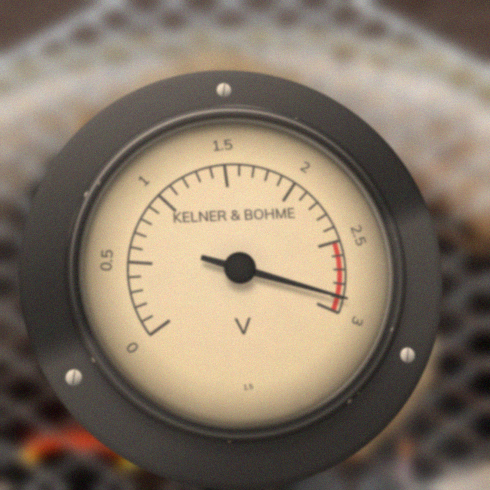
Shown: value=2.9 unit=V
